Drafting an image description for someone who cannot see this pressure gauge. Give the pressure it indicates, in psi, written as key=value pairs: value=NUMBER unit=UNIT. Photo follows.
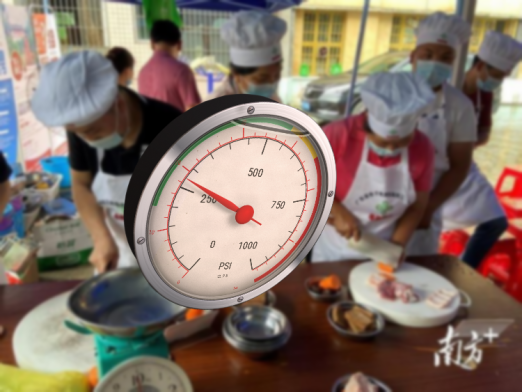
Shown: value=275 unit=psi
